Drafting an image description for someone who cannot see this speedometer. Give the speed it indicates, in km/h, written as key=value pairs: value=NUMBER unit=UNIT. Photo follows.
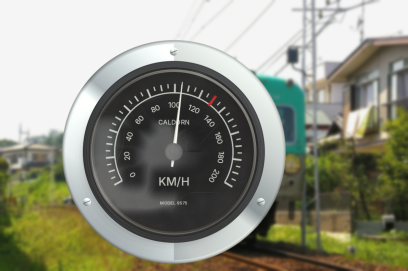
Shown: value=105 unit=km/h
